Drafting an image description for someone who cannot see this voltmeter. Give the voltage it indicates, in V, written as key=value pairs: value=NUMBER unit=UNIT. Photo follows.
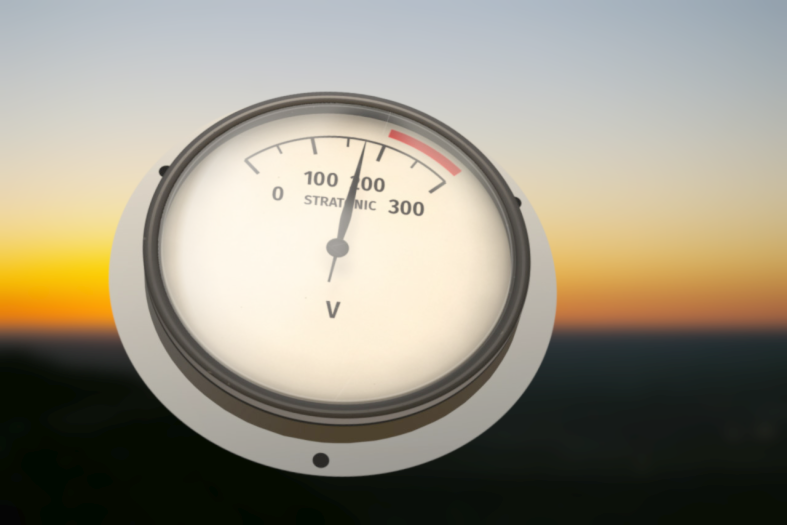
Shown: value=175 unit=V
